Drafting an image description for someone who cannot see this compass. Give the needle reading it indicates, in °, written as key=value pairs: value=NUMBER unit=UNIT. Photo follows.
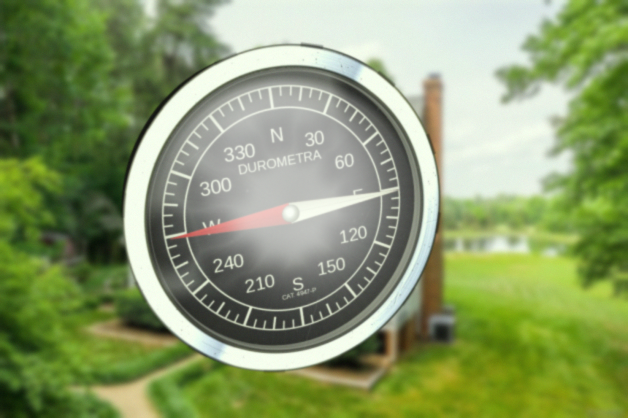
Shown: value=270 unit=°
